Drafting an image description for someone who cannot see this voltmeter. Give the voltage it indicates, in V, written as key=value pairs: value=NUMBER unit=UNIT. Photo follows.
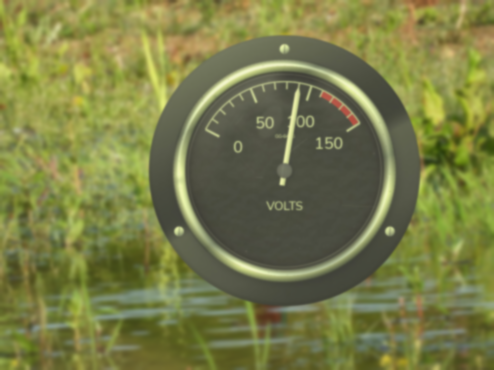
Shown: value=90 unit=V
